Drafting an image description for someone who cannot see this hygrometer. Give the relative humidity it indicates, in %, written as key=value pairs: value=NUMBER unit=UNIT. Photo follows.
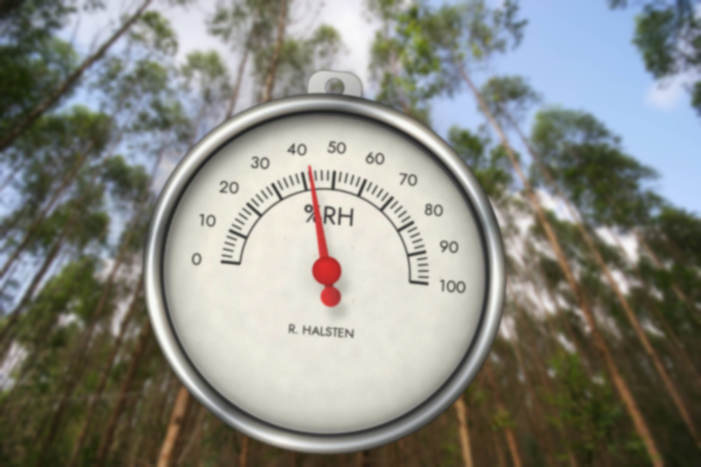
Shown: value=42 unit=%
